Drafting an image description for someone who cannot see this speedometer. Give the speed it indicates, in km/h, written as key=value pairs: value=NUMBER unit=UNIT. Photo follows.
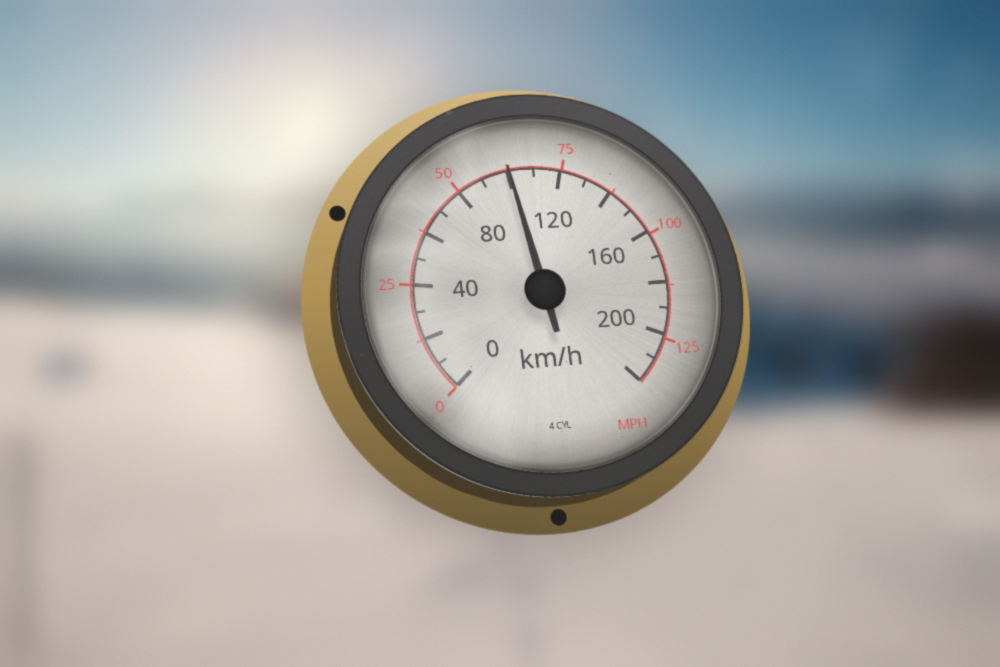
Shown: value=100 unit=km/h
